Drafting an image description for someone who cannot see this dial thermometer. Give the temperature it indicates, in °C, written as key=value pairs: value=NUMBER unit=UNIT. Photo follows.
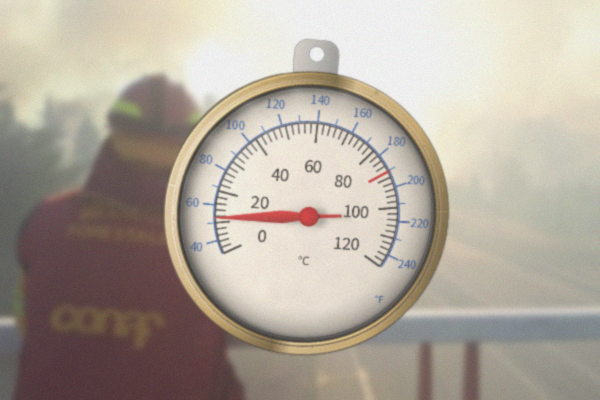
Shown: value=12 unit=°C
